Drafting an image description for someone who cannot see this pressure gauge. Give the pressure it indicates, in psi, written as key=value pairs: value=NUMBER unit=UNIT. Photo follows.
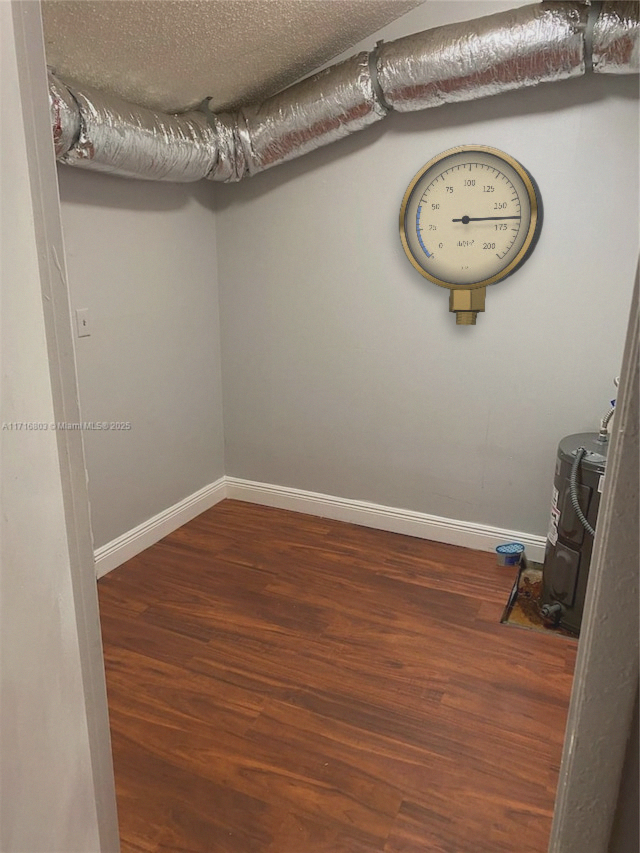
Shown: value=165 unit=psi
